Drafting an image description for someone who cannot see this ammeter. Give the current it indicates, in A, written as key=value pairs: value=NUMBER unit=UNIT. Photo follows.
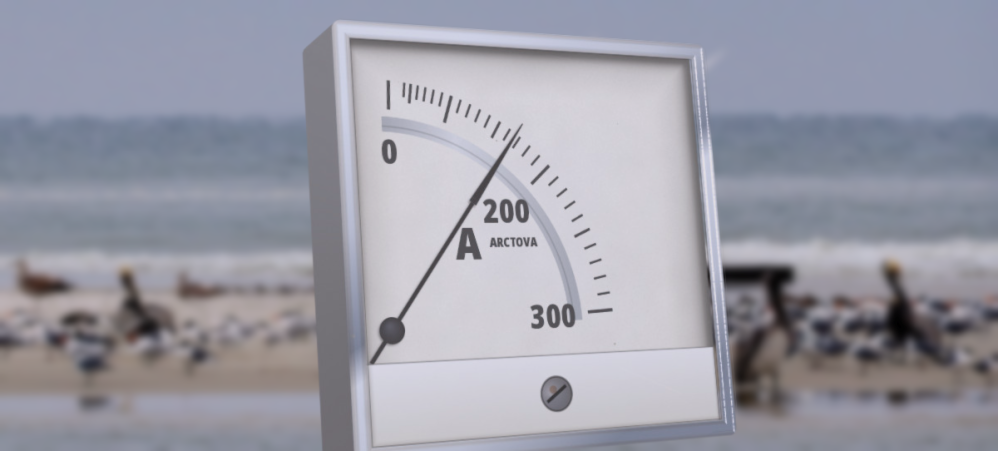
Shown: value=165 unit=A
